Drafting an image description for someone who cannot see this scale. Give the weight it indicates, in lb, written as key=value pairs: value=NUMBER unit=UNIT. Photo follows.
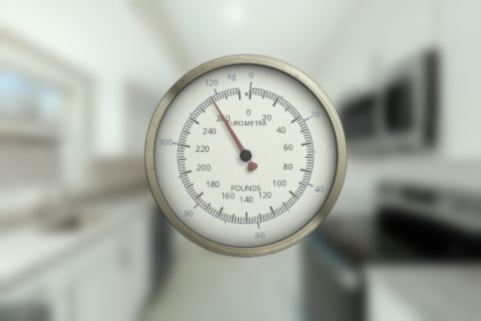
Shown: value=260 unit=lb
